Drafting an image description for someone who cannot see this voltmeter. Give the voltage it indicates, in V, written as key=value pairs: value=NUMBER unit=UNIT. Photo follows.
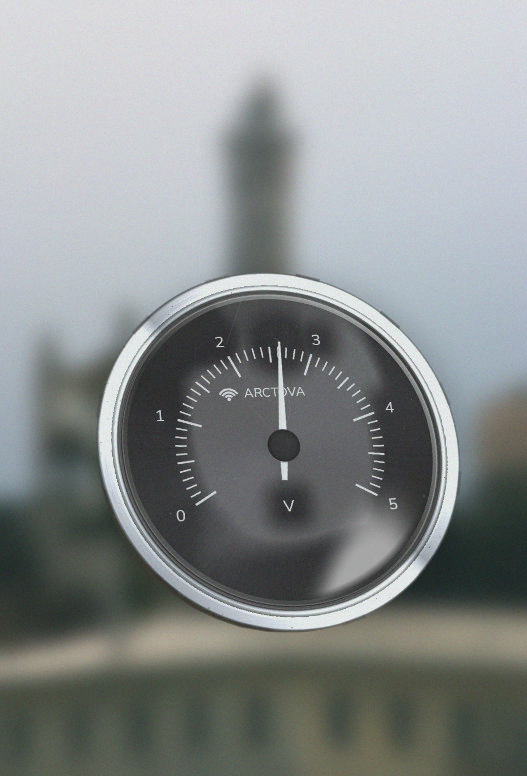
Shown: value=2.6 unit=V
